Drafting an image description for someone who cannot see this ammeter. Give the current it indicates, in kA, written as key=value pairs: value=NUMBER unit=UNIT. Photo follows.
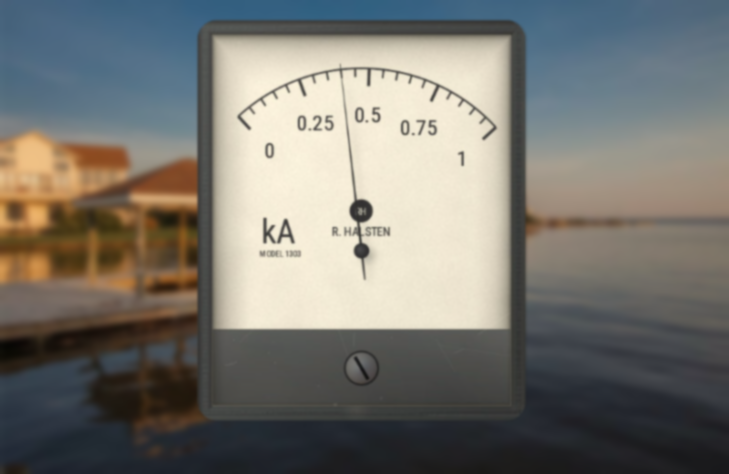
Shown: value=0.4 unit=kA
